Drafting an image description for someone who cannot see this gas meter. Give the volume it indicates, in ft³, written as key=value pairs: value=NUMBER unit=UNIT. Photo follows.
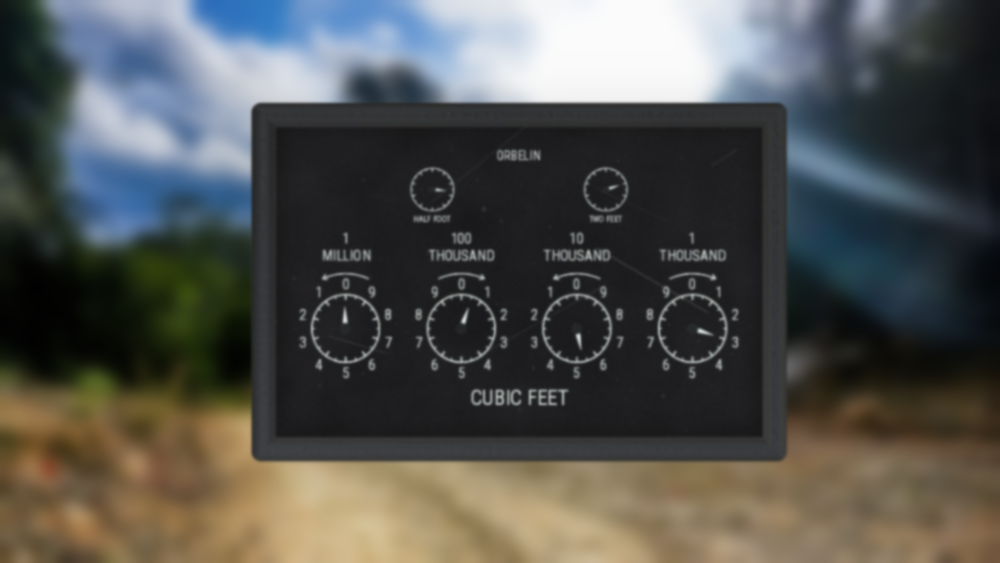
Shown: value=5300 unit=ft³
